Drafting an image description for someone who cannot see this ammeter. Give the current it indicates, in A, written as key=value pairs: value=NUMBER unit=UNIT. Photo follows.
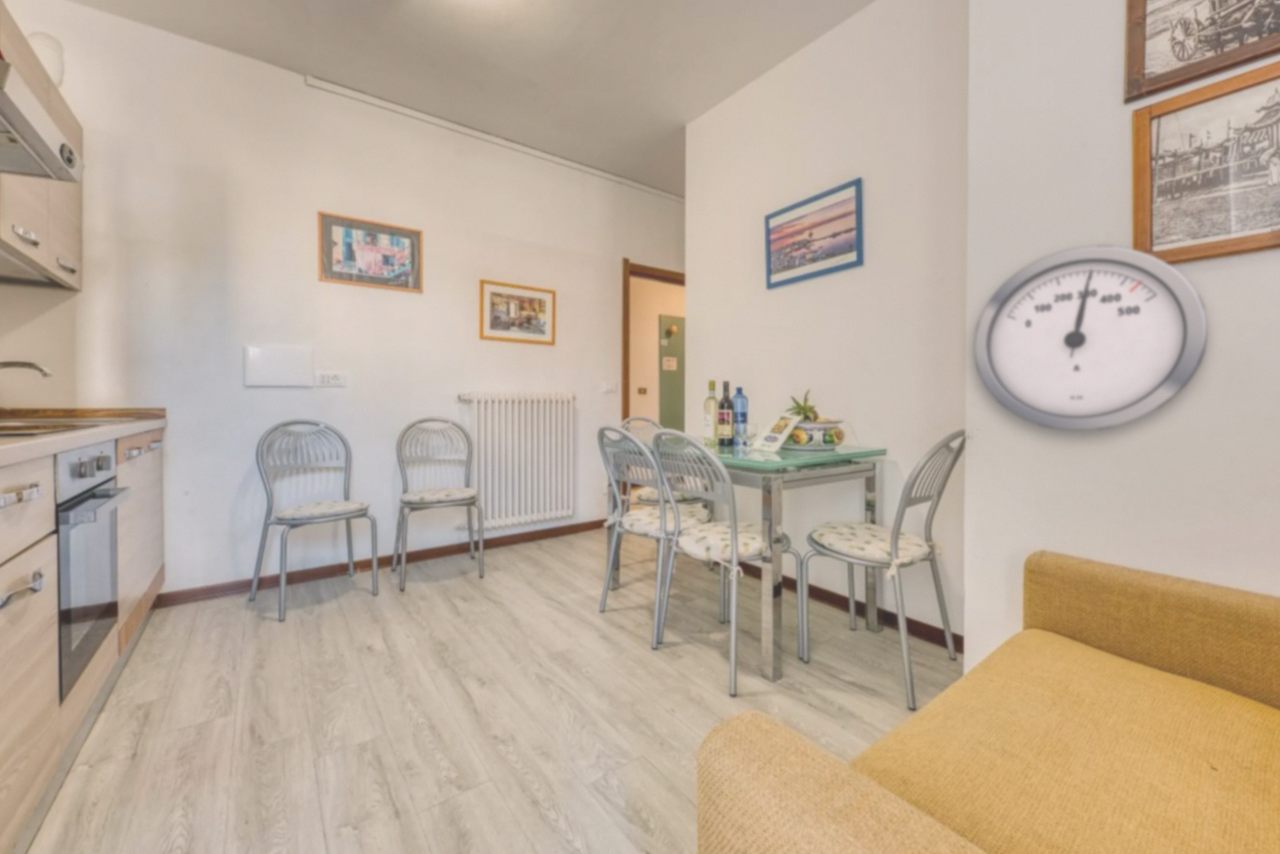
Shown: value=300 unit=A
